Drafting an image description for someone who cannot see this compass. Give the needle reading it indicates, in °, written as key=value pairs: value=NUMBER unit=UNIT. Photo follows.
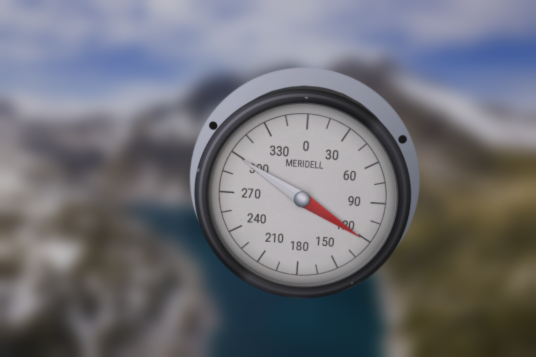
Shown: value=120 unit=°
